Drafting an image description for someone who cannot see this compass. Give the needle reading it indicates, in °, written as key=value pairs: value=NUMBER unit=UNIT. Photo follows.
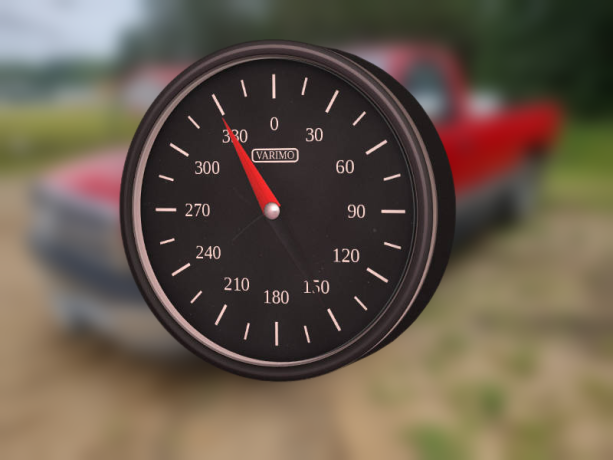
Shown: value=330 unit=°
